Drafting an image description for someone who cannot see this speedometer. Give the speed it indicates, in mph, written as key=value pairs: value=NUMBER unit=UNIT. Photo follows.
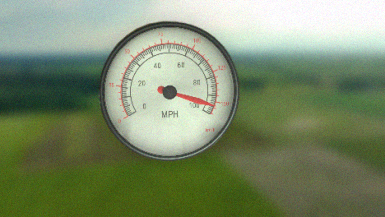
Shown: value=95 unit=mph
